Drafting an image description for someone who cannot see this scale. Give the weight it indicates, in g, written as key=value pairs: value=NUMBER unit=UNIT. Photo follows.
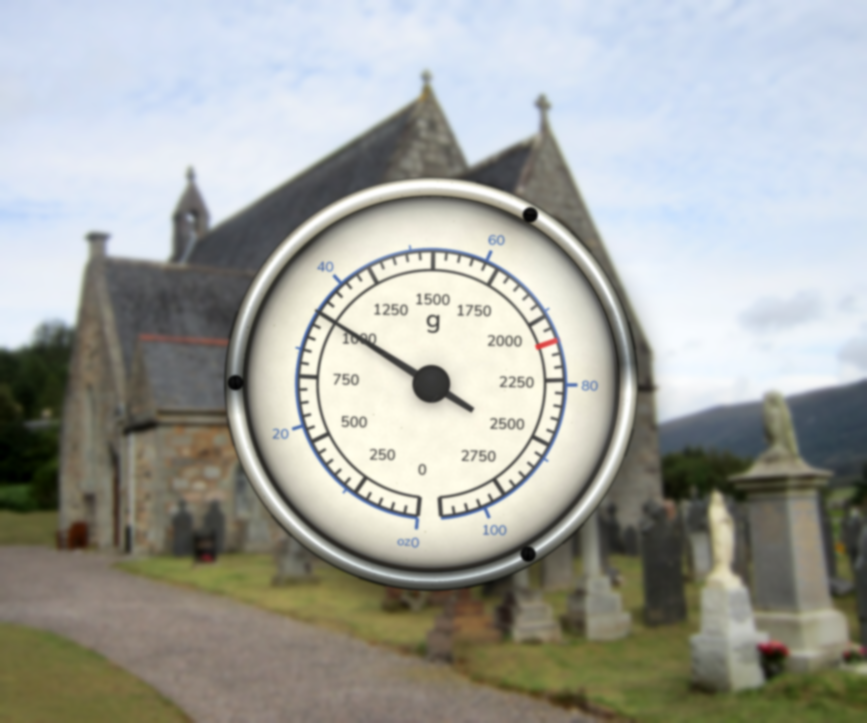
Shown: value=1000 unit=g
